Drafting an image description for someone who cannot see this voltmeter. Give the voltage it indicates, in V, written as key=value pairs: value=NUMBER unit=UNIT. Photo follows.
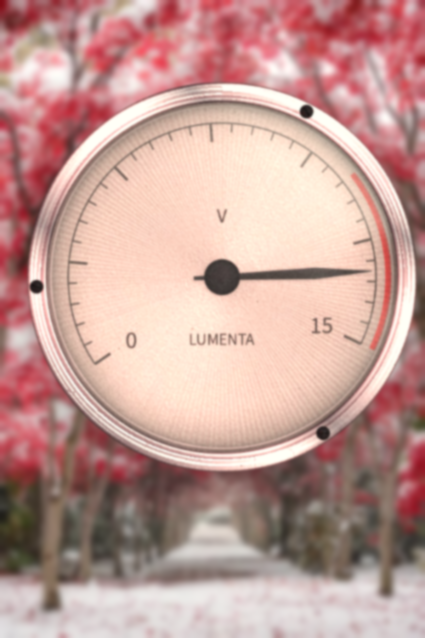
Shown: value=13.25 unit=V
